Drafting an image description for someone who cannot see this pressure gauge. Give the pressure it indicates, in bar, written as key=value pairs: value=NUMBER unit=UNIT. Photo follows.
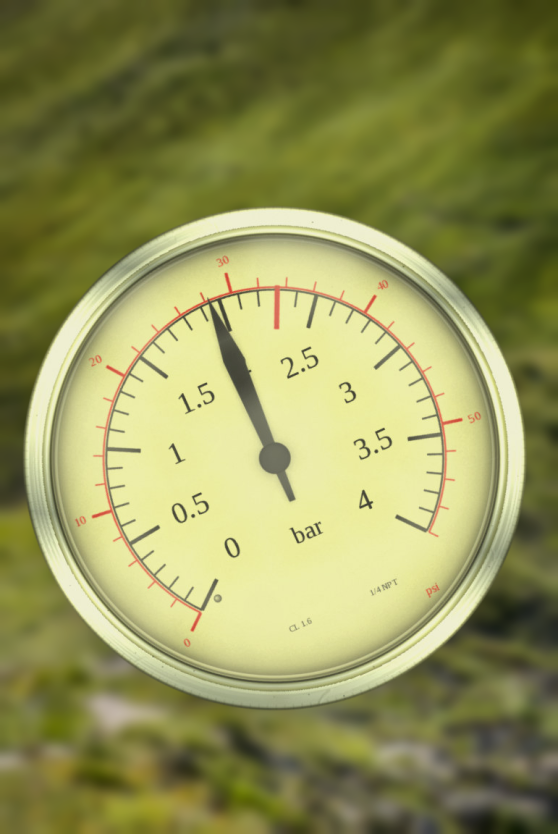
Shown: value=1.95 unit=bar
